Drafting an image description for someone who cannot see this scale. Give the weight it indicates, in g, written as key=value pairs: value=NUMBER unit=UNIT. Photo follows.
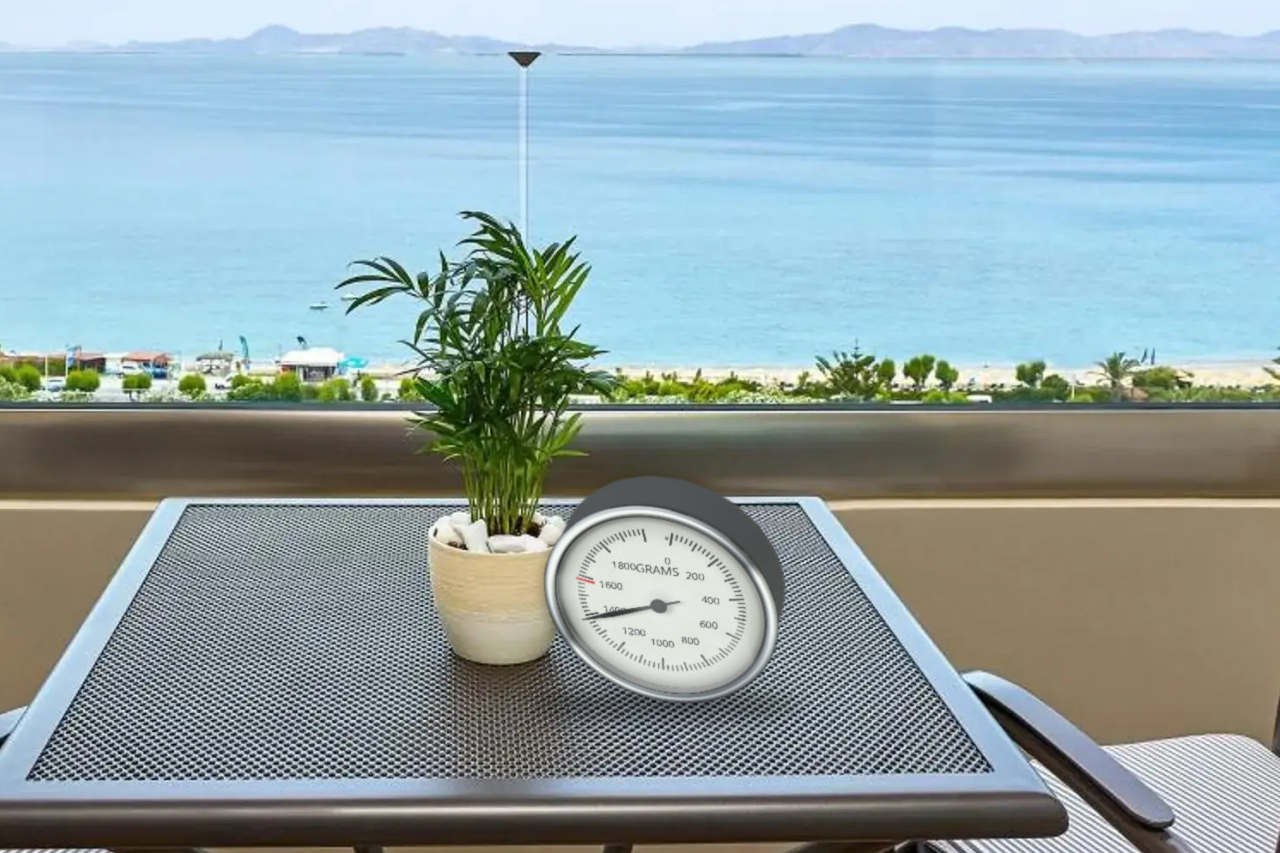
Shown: value=1400 unit=g
